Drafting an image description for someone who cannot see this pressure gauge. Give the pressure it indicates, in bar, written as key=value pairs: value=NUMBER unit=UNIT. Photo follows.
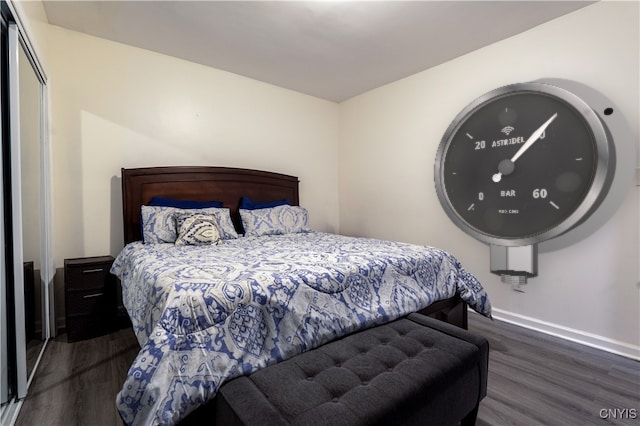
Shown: value=40 unit=bar
